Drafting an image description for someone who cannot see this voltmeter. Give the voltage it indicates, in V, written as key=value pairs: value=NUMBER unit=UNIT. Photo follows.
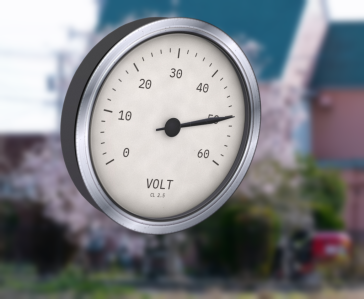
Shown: value=50 unit=V
